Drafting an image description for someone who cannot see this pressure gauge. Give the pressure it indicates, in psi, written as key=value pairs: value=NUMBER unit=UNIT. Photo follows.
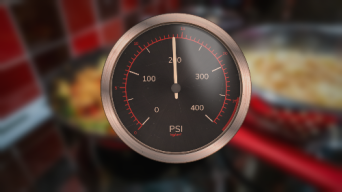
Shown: value=200 unit=psi
